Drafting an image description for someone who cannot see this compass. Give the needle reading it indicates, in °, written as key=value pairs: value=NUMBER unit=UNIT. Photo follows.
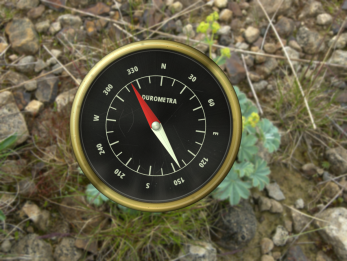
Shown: value=322.5 unit=°
